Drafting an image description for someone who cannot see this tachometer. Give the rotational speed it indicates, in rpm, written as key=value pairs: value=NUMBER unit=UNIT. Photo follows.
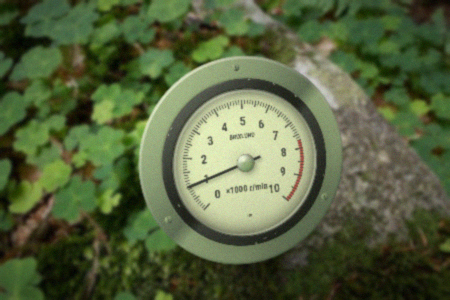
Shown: value=1000 unit=rpm
